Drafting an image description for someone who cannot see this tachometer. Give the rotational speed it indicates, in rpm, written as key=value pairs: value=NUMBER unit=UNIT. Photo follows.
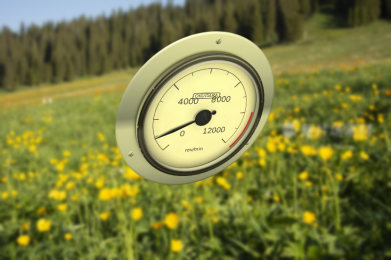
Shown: value=1000 unit=rpm
